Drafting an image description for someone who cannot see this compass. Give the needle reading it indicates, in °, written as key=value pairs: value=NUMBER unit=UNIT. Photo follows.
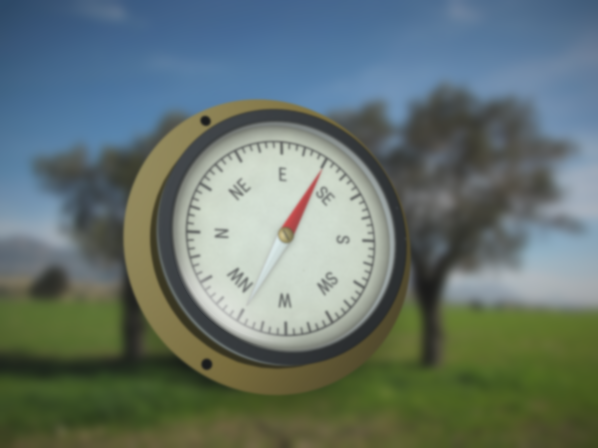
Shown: value=120 unit=°
